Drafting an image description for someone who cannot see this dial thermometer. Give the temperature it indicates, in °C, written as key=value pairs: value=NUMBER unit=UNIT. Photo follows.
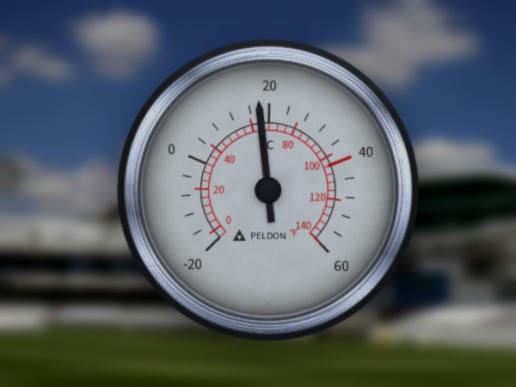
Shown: value=18 unit=°C
